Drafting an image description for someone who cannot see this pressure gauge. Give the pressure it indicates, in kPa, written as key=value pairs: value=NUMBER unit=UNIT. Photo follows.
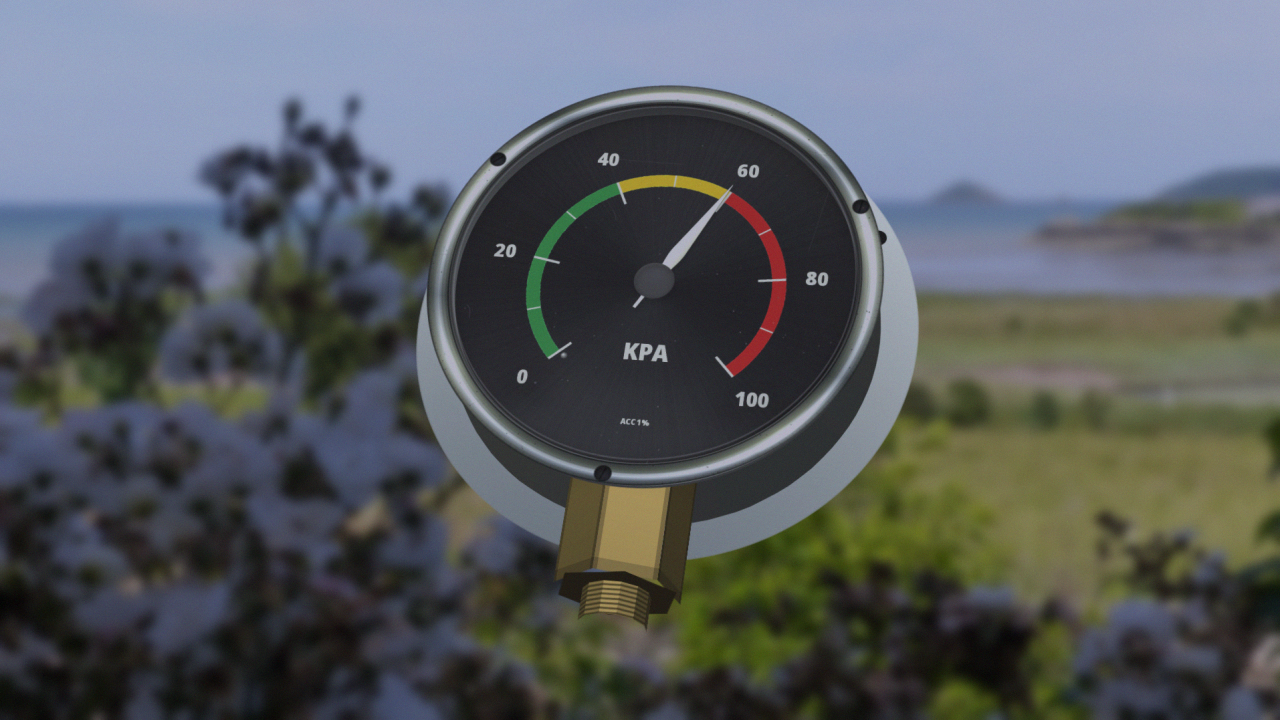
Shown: value=60 unit=kPa
